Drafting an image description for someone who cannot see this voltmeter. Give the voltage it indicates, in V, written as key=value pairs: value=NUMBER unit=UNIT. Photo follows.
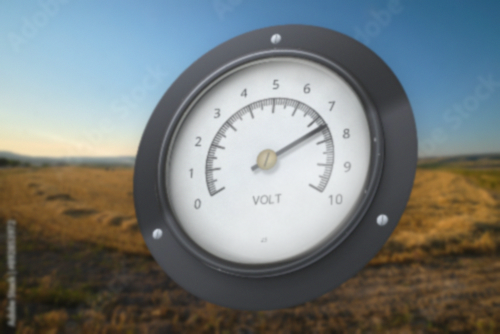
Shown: value=7.5 unit=V
